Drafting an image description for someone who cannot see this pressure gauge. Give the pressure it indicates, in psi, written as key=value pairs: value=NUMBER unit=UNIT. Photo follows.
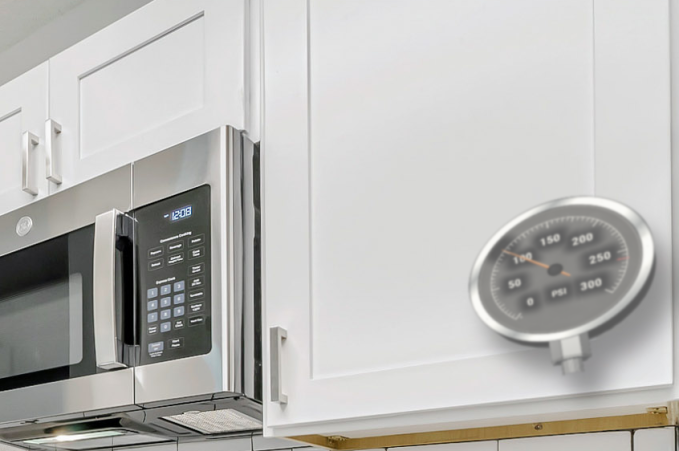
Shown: value=100 unit=psi
